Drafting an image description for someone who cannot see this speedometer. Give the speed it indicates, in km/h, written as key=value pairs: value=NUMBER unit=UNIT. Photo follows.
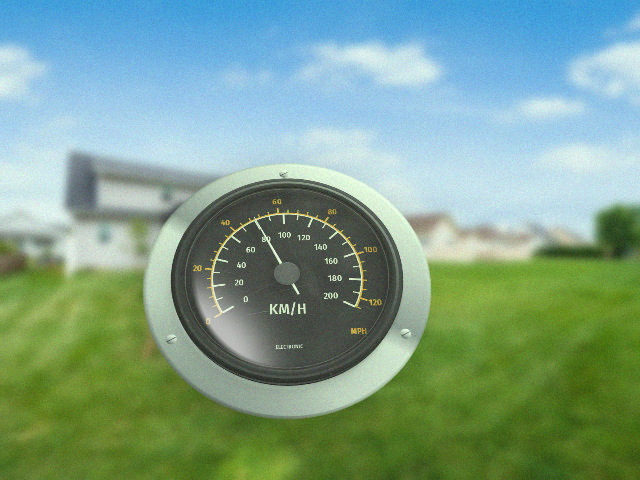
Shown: value=80 unit=km/h
